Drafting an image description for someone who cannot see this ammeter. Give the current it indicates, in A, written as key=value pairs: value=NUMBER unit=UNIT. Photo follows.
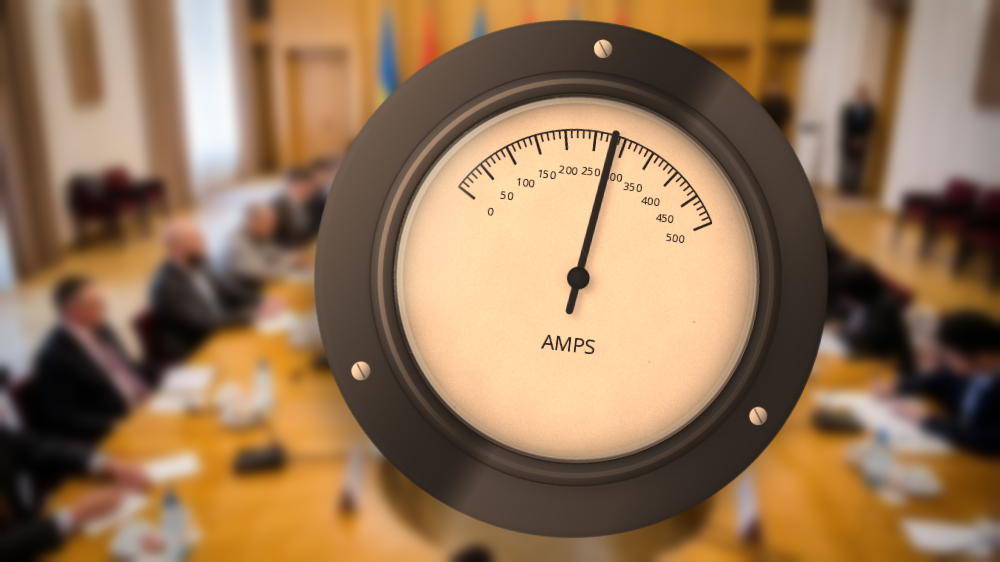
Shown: value=280 unit=A
